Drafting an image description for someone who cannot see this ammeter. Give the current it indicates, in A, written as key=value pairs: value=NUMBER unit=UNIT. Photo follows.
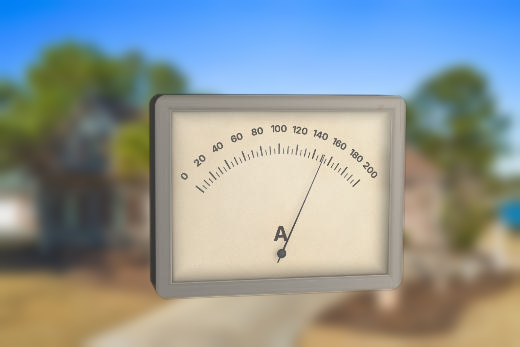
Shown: value=150 unit=A
